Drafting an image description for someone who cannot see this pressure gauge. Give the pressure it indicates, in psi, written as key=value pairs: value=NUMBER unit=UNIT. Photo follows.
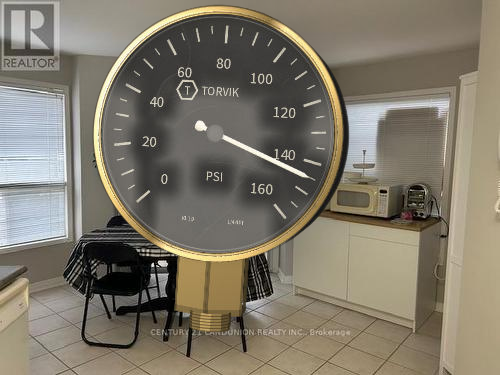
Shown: value=145 unit=psi
